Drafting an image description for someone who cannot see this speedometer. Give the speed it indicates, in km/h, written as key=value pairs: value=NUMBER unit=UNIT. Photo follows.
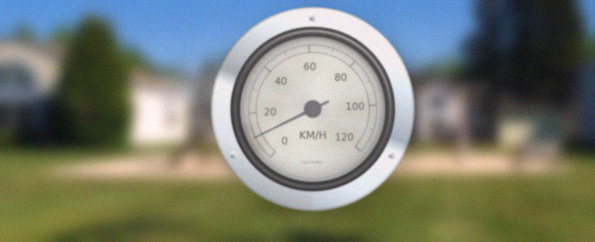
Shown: value=10 unit=km/h
